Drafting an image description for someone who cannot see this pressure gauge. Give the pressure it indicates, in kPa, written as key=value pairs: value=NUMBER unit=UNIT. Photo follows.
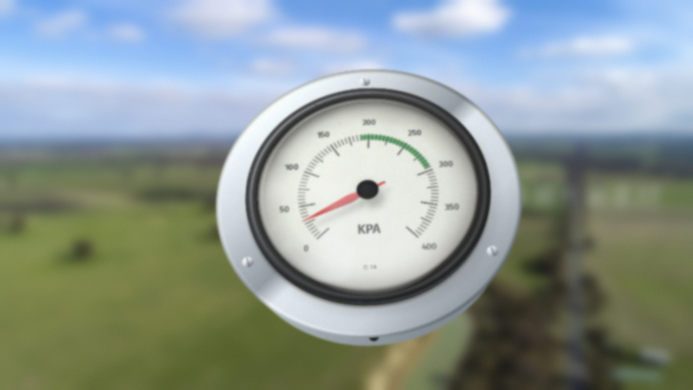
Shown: value=25 unit=kPa
